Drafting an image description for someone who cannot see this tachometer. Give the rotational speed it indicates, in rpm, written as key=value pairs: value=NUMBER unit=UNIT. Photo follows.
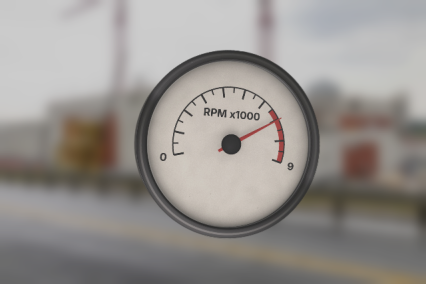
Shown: value=7000 unit=rpm
